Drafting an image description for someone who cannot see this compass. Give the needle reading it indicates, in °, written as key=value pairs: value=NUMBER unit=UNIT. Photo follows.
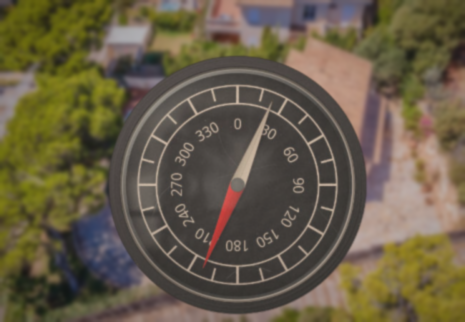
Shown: value=202.5 unit=°
